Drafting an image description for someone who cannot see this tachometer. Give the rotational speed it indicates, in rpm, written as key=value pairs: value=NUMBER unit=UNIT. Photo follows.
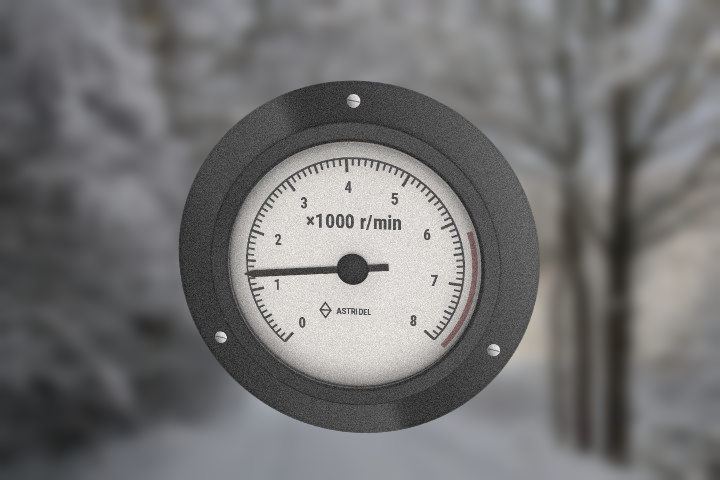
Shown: value=1300 unit=rpm
